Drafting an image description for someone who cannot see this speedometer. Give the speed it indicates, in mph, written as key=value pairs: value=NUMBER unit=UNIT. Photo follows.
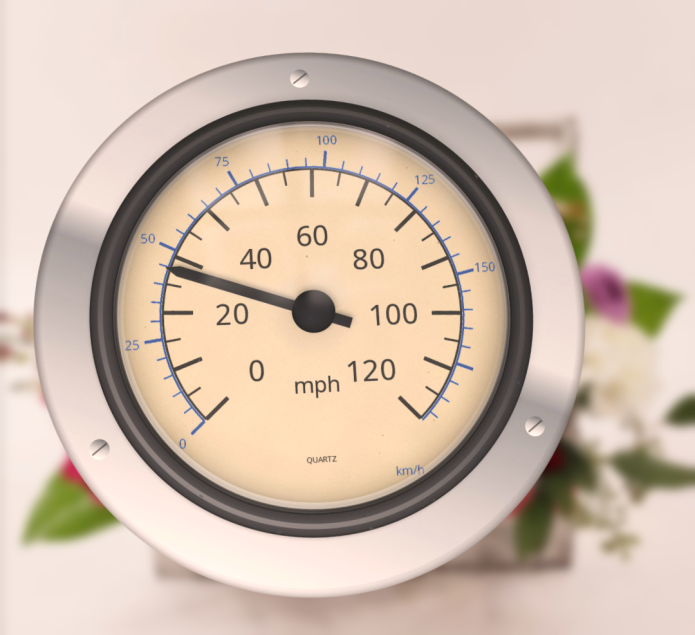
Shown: value=27.5 unit=mph
